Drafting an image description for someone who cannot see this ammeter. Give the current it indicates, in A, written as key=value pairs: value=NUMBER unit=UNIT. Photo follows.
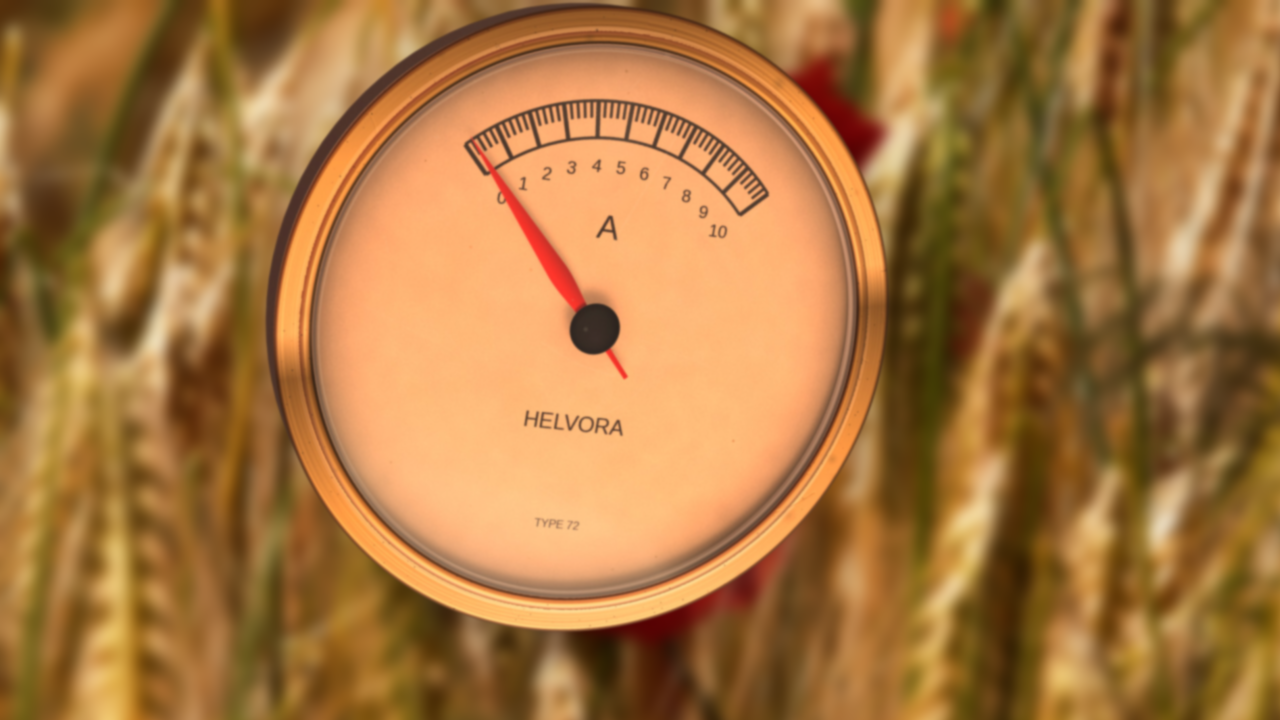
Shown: value=0.2 unit=A
